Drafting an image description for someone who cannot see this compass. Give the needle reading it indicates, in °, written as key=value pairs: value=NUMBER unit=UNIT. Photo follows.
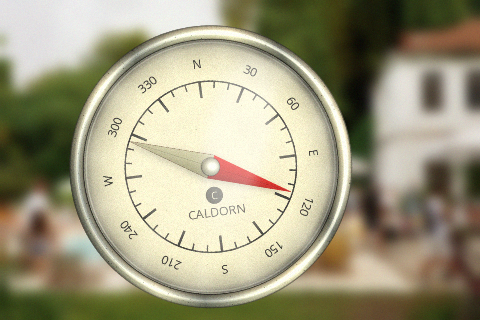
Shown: value=115 unit=°
